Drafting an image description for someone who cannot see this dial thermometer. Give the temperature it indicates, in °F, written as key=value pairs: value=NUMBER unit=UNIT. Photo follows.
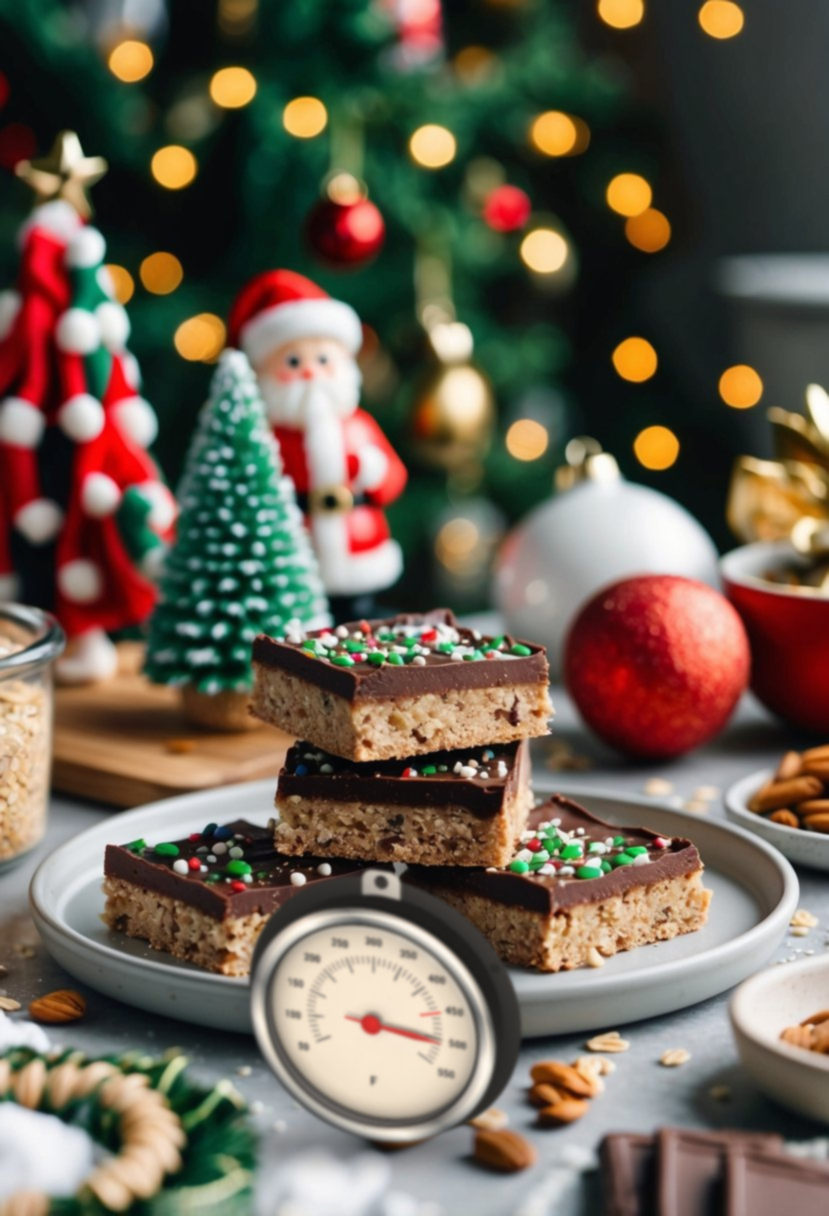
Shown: value=500 unit=°F
